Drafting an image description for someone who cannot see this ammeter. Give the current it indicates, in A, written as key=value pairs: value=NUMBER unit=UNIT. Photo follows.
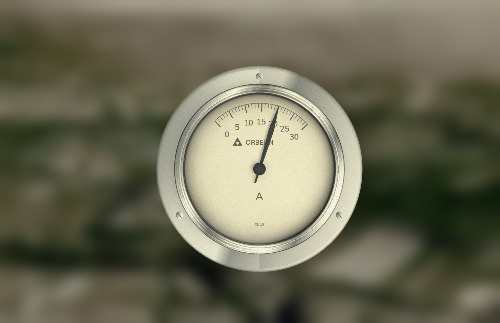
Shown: value=20 unit=A
